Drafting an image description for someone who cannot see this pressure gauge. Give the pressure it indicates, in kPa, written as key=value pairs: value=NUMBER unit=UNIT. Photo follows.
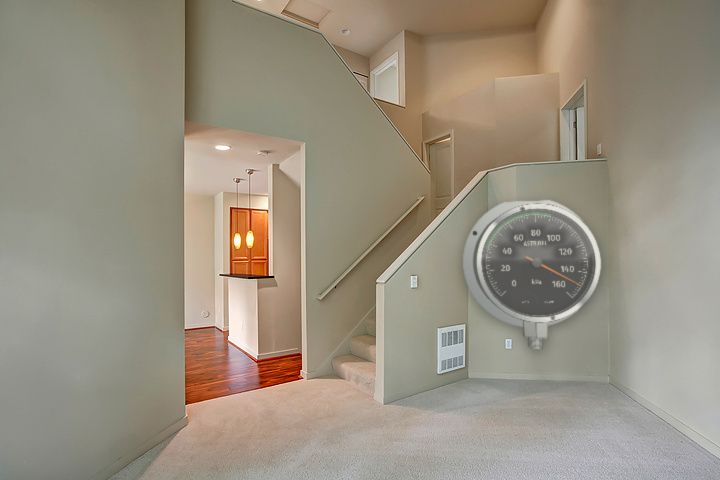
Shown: value=150 unit=kPa
